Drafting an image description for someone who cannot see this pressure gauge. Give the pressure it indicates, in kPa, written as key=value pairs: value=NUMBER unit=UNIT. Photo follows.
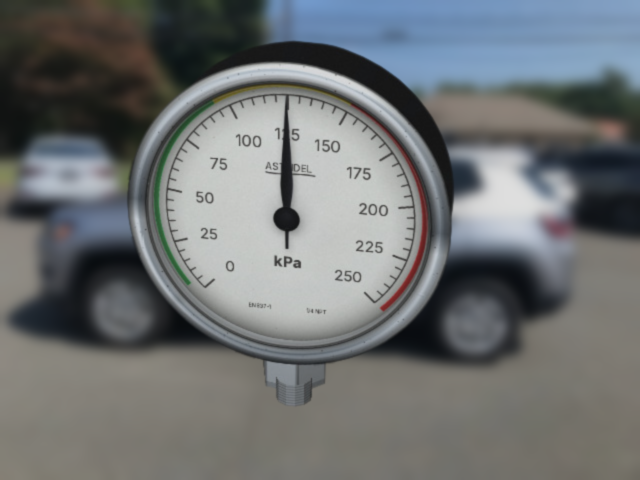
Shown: value=125 unit=kPa
